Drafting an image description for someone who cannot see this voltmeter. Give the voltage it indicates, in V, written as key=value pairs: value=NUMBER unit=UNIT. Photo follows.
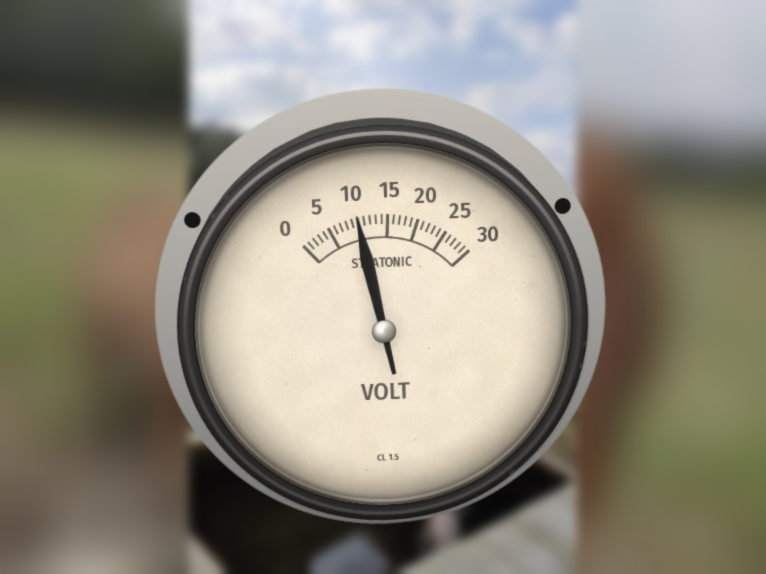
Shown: value=10 unit=V
